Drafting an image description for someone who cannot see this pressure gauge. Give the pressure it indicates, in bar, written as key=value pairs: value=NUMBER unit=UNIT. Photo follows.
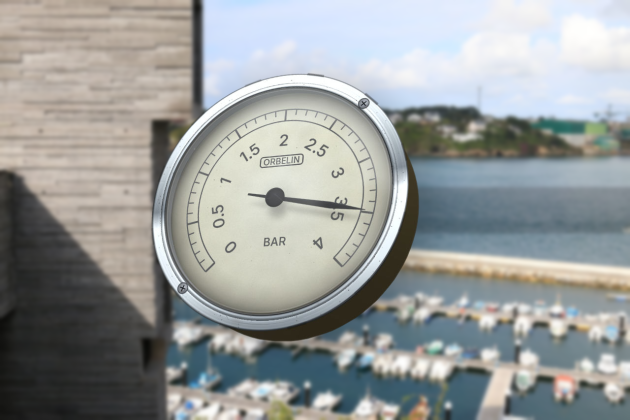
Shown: value=3.5 unit=bar
